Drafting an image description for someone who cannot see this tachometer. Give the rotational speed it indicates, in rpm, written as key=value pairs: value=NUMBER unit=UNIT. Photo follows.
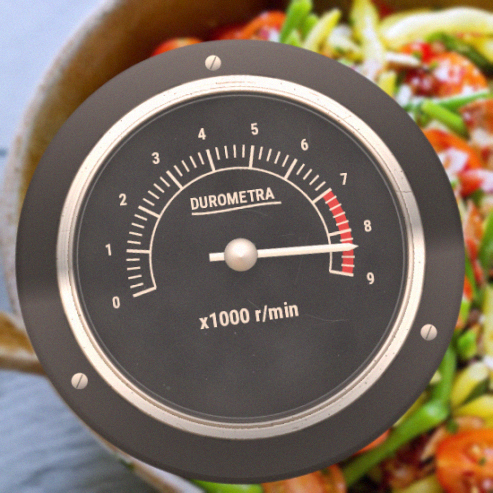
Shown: value=8400 unit=rpm
